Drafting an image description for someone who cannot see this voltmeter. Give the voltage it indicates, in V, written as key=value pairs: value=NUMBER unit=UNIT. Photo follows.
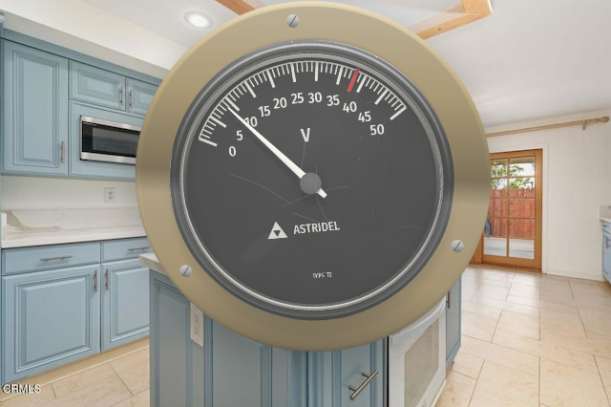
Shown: value=9 unit=V
